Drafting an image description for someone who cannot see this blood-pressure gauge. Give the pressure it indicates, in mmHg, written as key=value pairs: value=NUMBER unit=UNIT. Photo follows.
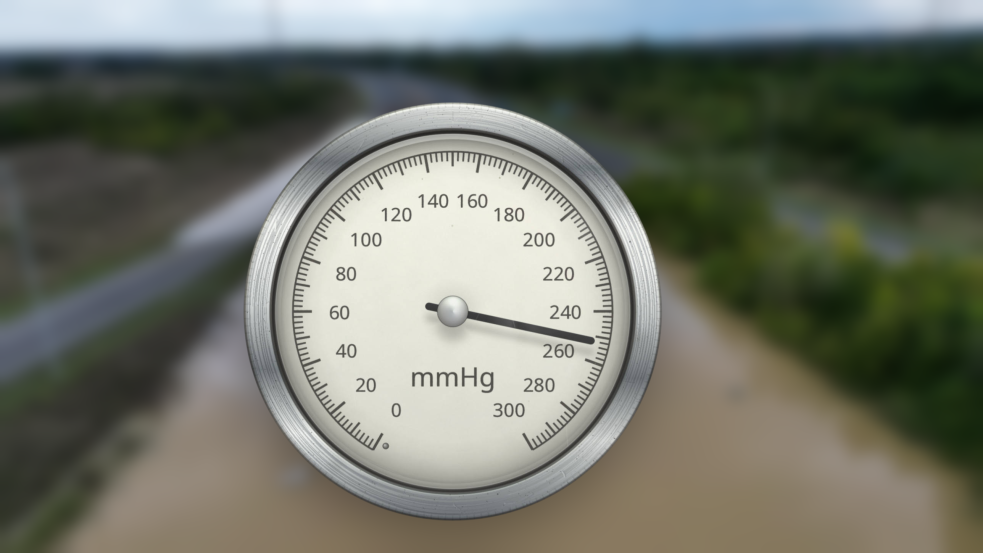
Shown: value=252 unit=mmHg
